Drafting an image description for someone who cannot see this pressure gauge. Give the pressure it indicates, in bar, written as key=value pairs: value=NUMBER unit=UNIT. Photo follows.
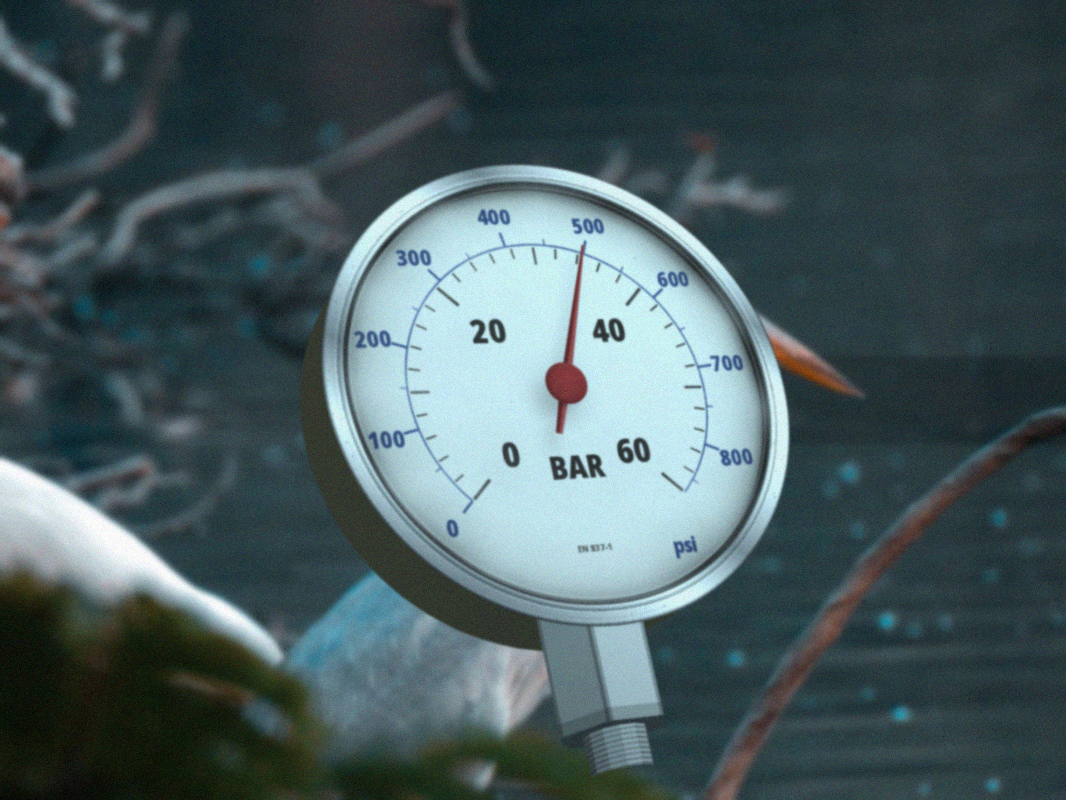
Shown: value=34 unit=bar
